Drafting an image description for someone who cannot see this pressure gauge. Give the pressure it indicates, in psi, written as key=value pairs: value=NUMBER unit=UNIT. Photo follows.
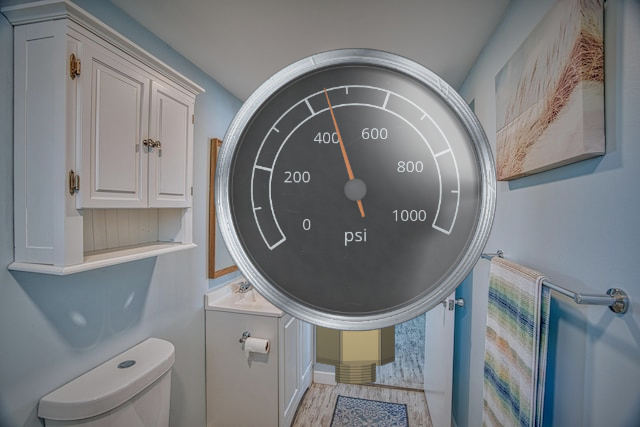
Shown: value=450 unit=psi
